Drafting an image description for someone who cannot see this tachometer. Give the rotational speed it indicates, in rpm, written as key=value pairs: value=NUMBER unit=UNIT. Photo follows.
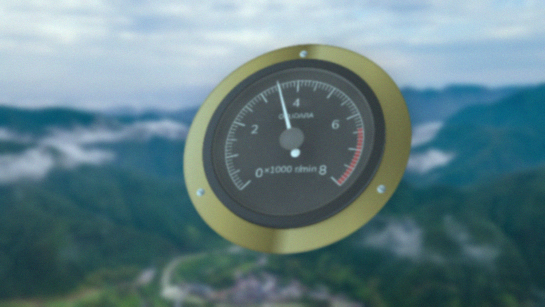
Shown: value=3500 unit=rpm
